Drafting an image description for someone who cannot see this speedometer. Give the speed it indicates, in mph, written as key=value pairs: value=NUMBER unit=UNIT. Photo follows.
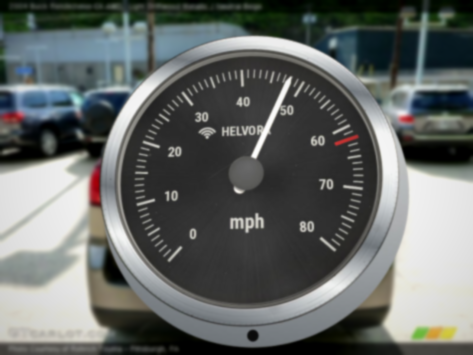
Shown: value=48 unit=mph
